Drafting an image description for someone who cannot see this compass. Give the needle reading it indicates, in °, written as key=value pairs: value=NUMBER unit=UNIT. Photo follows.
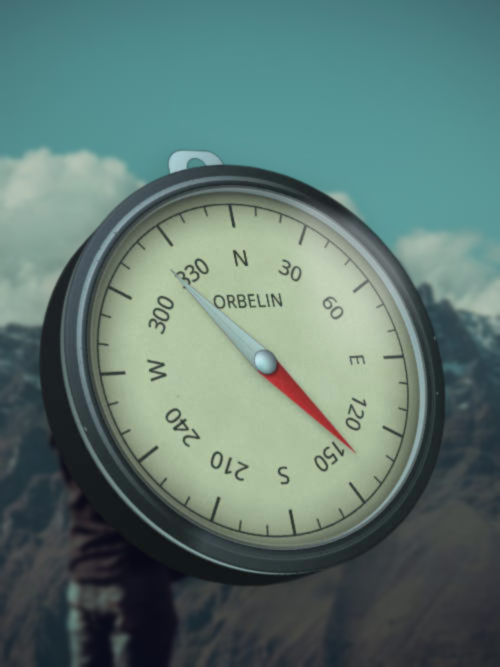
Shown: value=140 unit=°
